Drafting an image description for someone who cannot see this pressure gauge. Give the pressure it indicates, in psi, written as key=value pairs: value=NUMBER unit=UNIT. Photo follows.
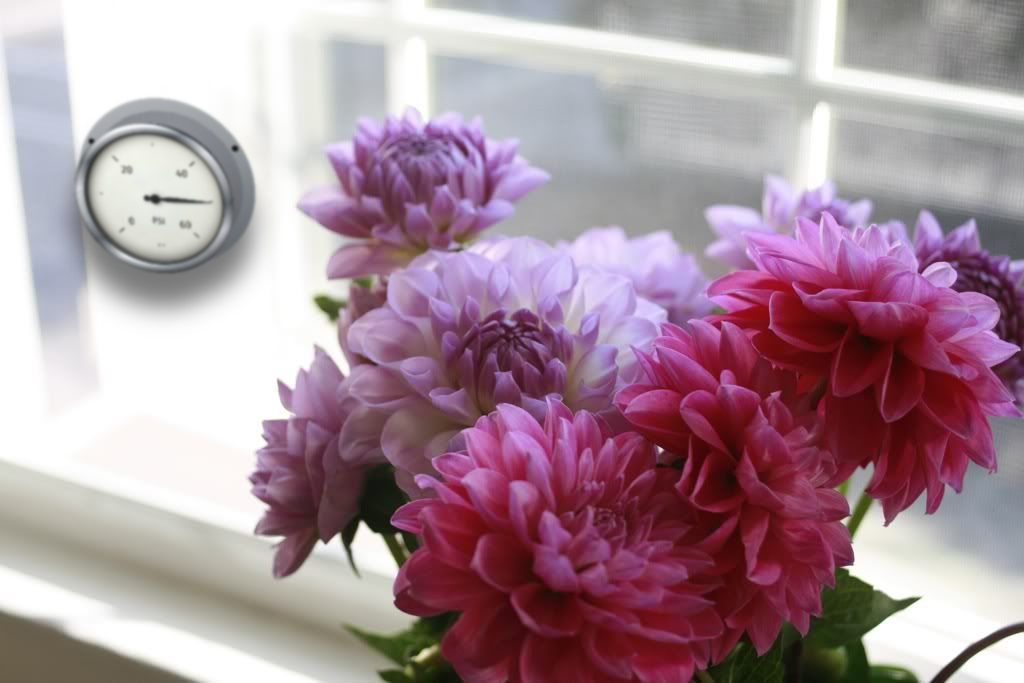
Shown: value=50 unit=psi
